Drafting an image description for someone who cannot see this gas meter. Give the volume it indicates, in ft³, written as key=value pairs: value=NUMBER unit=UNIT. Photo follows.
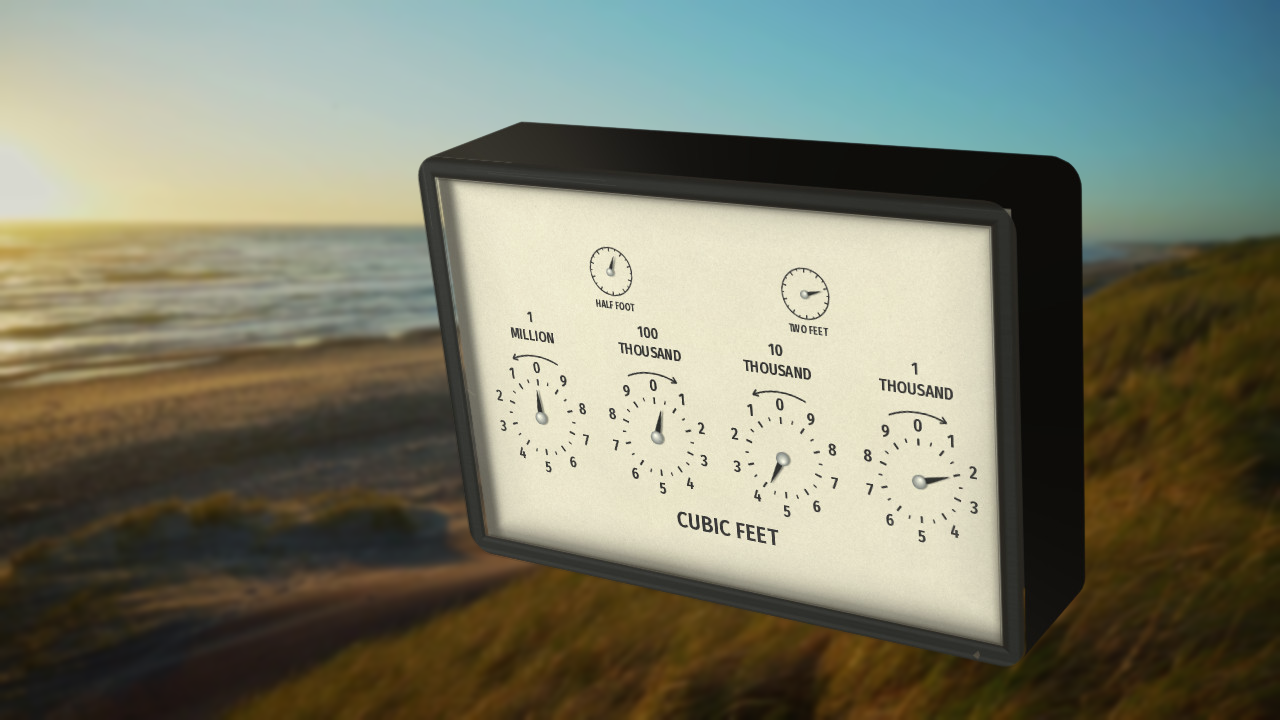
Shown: value=4200 unit=ft³
